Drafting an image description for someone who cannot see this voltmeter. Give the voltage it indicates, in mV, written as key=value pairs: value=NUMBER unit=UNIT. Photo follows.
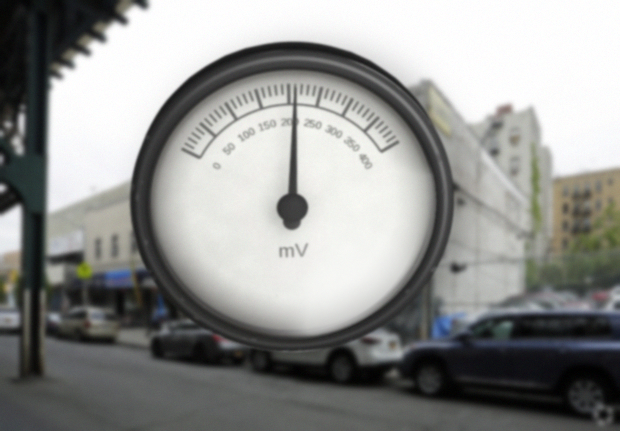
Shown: value=210 unit=mV
